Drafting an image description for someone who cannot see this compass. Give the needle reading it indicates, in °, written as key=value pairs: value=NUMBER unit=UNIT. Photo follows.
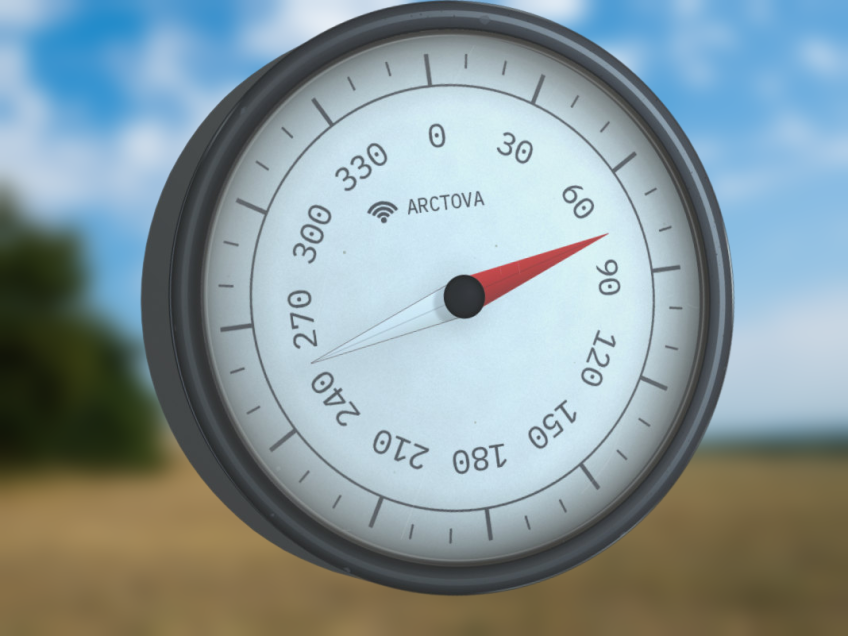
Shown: value=75 unit=°
